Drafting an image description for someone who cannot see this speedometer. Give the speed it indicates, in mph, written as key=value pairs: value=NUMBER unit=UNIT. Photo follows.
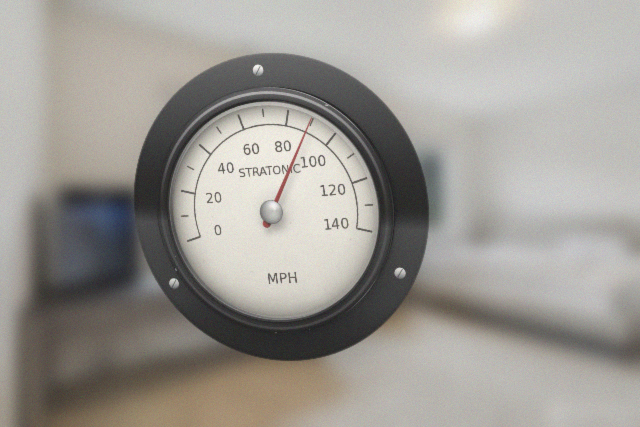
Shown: value=90 unit=mph
